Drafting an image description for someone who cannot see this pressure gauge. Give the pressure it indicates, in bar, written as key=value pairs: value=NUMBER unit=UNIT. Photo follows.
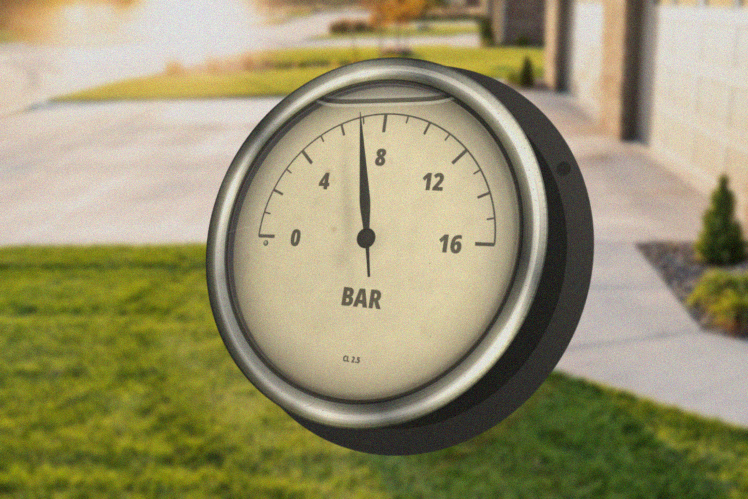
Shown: value=7 unit=bar
